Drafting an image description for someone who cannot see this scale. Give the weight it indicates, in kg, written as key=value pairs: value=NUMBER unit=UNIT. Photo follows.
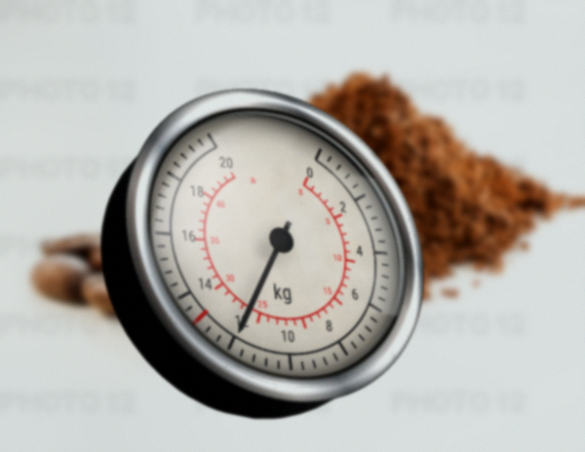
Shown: value=12 unit=kg
